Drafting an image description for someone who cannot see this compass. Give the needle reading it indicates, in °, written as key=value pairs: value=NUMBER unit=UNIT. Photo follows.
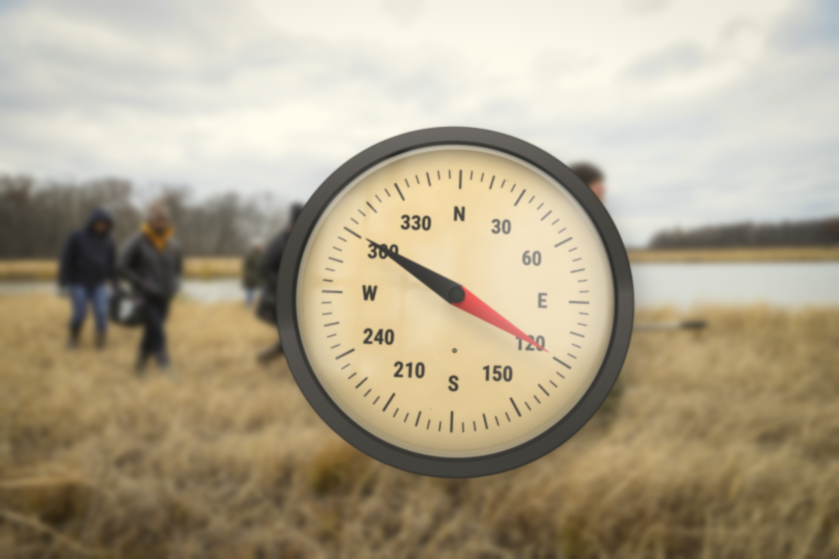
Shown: value=120 unit=°
